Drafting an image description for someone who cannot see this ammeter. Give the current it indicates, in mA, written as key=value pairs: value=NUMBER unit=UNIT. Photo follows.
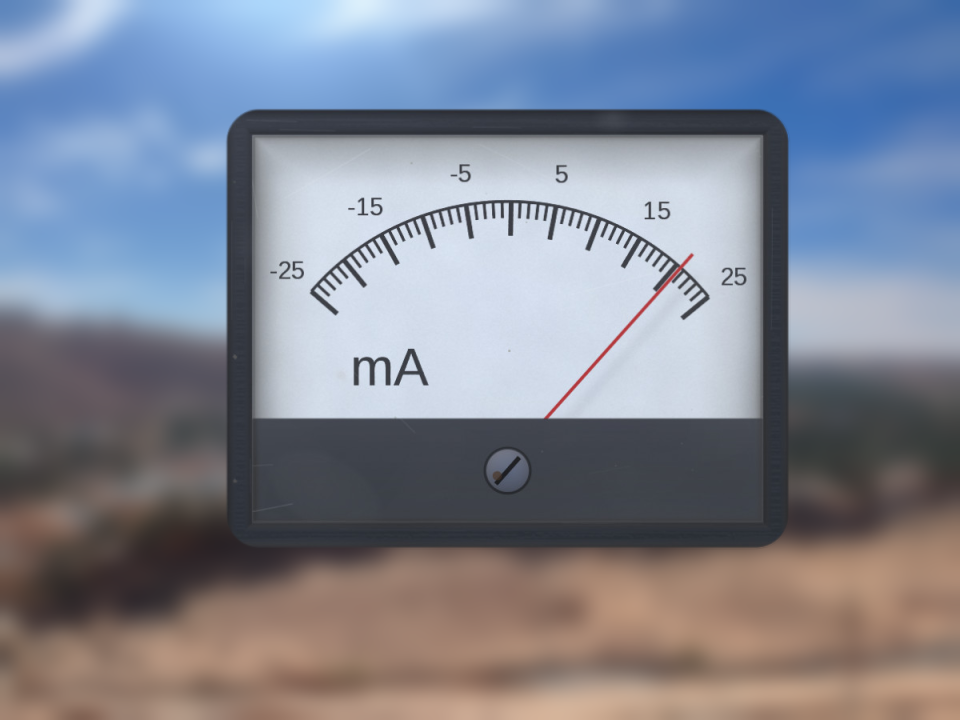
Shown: value=20.5 unit=mA
